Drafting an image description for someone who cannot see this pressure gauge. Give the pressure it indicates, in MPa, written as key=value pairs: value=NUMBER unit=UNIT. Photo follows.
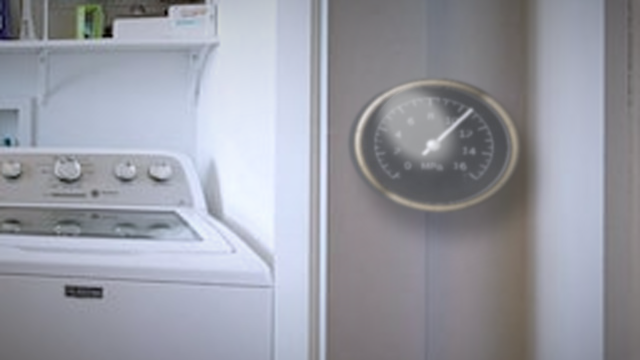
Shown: value=10.5 unit=MPa
